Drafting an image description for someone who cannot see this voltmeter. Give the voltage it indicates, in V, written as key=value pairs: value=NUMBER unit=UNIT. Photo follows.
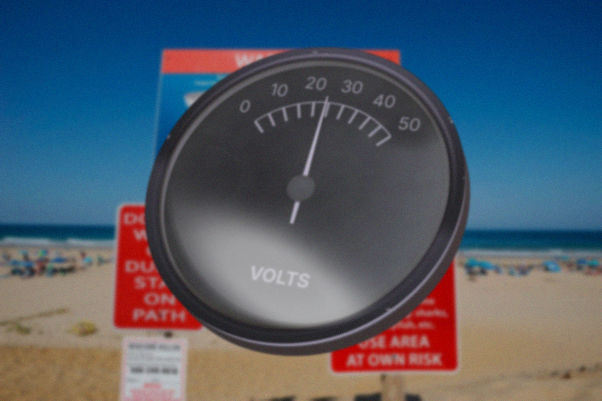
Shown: value=25 unit=V
